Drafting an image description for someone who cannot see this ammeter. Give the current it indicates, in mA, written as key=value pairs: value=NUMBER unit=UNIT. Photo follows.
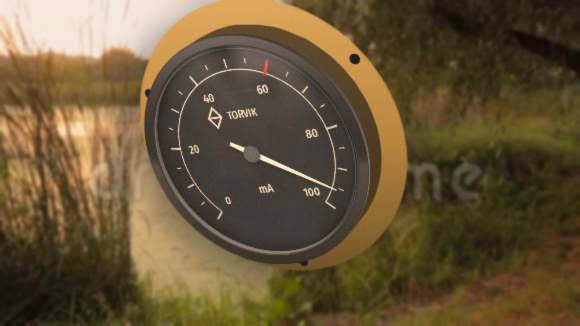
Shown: value=95 unit=mA
